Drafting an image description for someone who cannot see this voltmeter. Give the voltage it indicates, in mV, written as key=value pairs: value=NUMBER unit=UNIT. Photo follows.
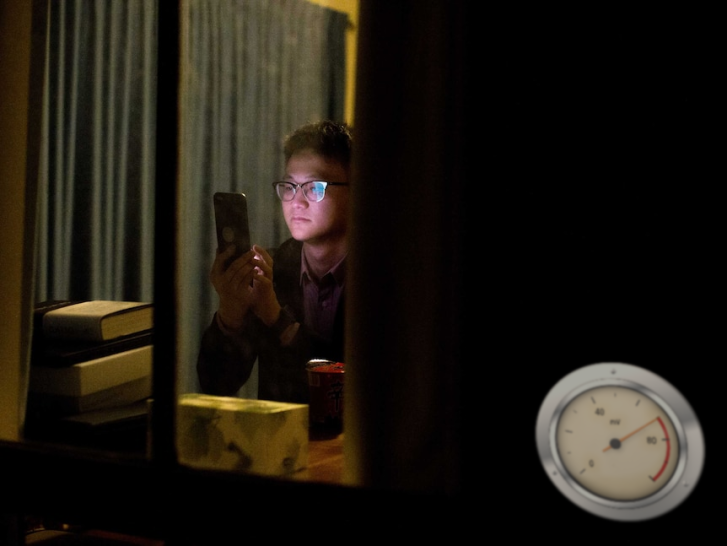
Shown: value=70 unit=mV
